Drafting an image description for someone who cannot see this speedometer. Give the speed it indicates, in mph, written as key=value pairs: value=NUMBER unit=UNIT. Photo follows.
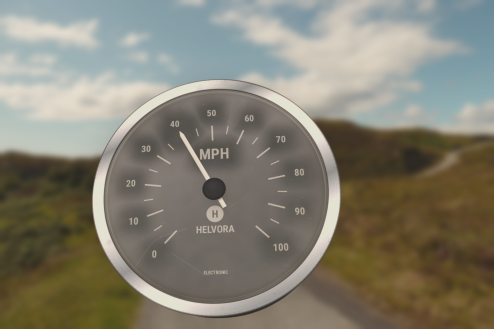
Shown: value=40 unit=mph
